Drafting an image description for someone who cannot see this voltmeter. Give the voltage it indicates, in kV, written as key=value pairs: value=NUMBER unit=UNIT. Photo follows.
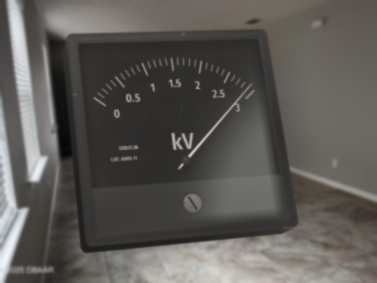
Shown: value=2.9 unit=kV
